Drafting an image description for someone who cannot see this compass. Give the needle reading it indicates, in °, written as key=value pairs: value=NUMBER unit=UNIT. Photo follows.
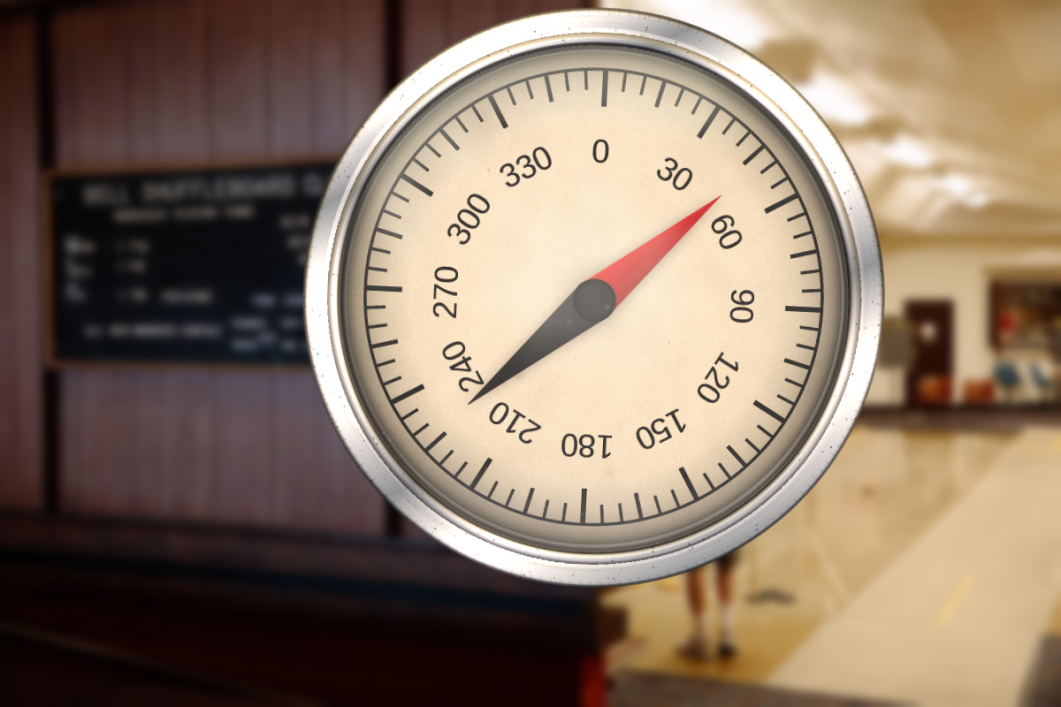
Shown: value=47.5 unit=°
